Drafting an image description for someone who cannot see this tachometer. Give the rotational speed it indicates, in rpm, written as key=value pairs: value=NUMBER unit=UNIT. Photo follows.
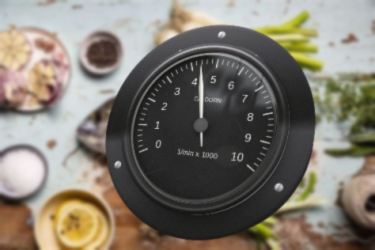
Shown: value=4400 unit=rpm
